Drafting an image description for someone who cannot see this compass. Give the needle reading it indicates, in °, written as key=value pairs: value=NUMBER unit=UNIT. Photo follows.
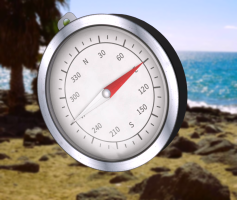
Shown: value=90 unit=°
